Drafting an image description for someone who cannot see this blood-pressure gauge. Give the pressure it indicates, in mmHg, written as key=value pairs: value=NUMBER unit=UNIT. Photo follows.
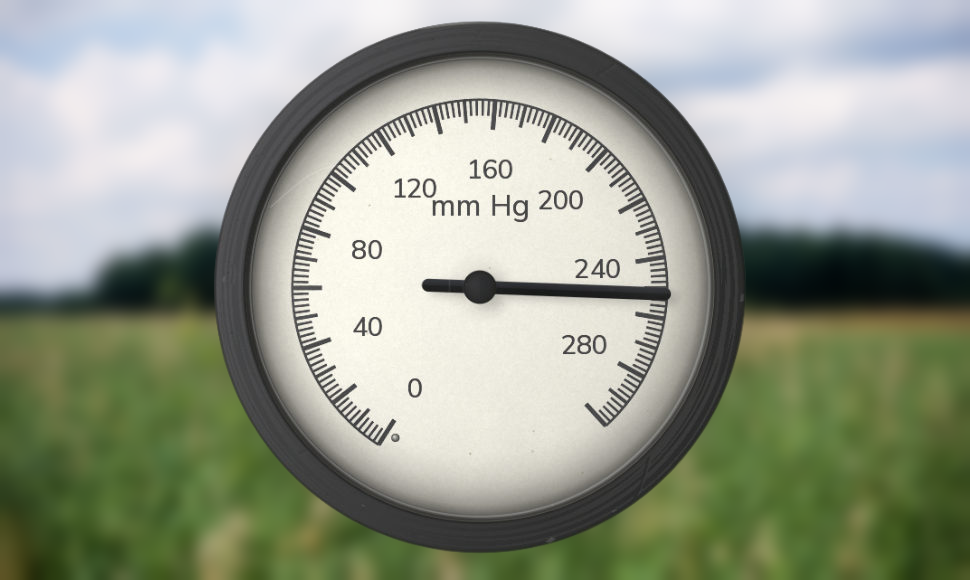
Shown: value=252 unit=mmHg
